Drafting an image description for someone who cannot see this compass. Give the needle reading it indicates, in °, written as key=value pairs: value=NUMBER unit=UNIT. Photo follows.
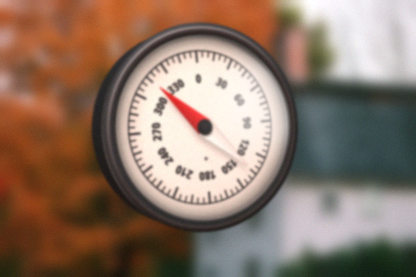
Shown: value=315 unit=°
